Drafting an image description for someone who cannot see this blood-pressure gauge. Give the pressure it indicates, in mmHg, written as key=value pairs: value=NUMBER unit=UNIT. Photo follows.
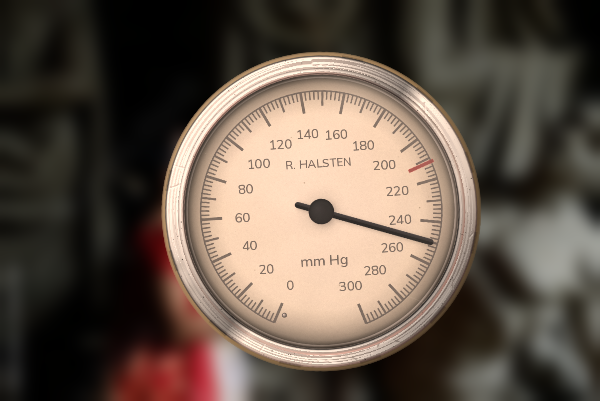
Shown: value=250 unit=mmHg
